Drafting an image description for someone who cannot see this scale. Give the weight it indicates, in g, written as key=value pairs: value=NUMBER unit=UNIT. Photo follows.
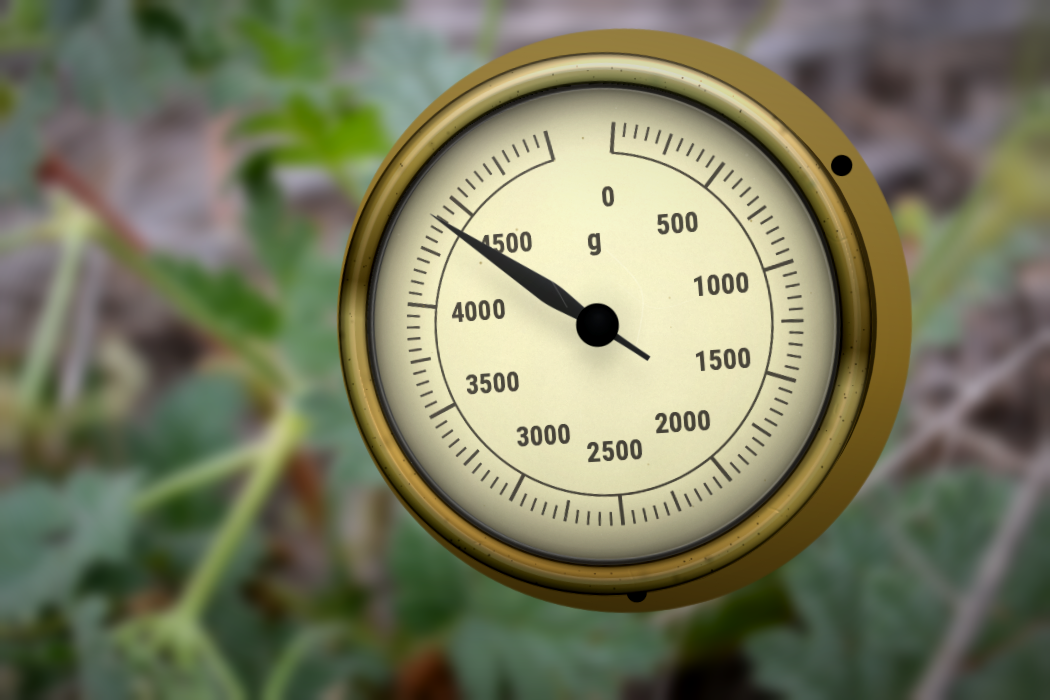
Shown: value=4400 unit=g
